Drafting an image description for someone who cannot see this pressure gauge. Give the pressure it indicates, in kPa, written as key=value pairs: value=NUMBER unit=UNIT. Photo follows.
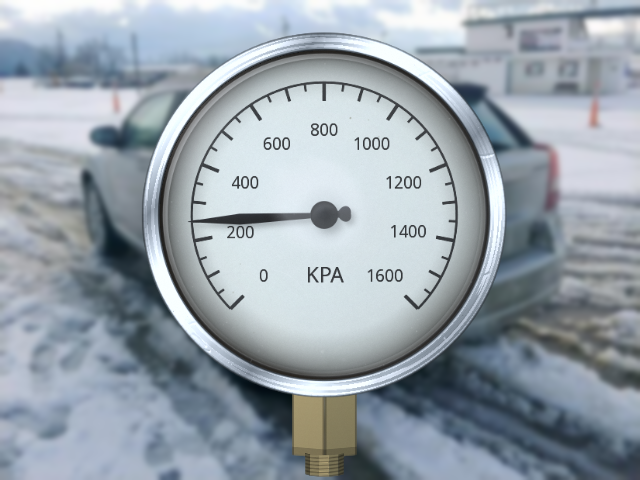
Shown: value=250 unit=kPa
